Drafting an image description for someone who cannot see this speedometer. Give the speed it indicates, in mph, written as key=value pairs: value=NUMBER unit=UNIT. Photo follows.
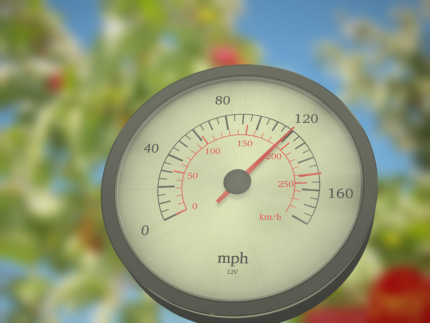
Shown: value=120 unit=mph
